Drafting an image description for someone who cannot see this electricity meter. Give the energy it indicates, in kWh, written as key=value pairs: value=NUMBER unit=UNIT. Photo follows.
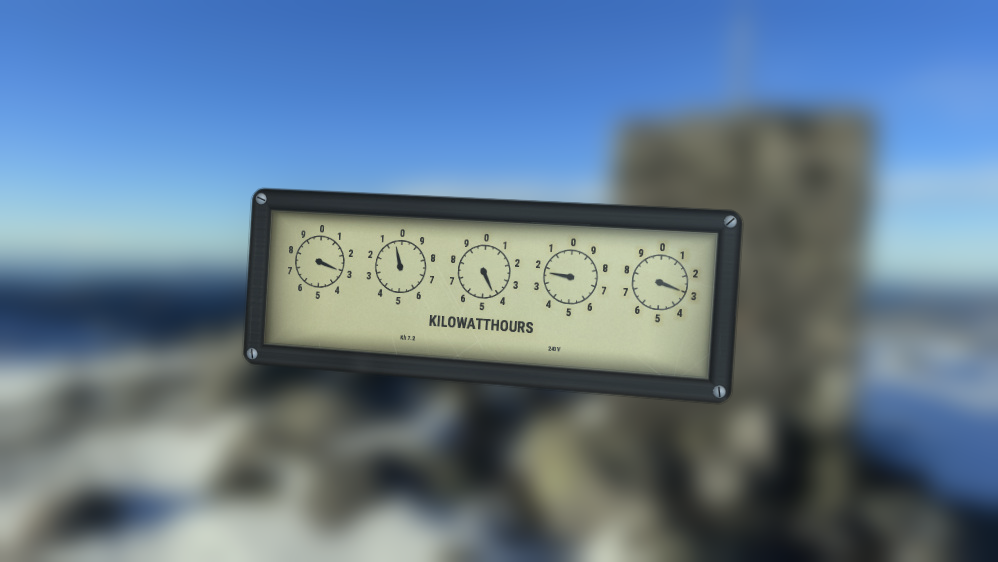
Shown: value=30423 unit=kWh
